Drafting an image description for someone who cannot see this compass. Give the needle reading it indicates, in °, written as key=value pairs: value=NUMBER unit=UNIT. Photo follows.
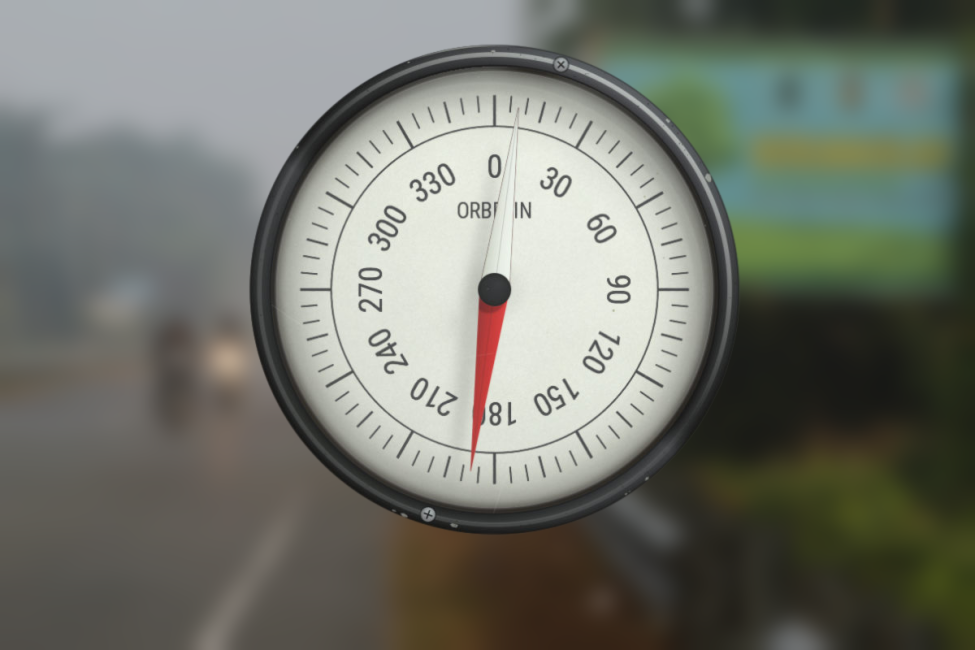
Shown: value=187.5 unit=°
